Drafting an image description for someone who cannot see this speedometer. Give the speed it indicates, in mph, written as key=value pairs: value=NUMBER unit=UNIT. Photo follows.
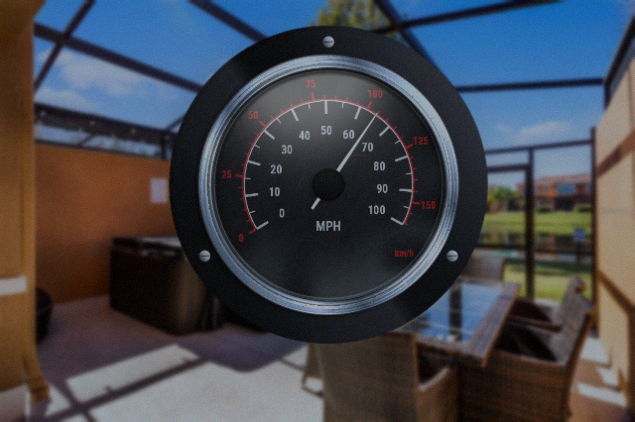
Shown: value=65 unit=mph
